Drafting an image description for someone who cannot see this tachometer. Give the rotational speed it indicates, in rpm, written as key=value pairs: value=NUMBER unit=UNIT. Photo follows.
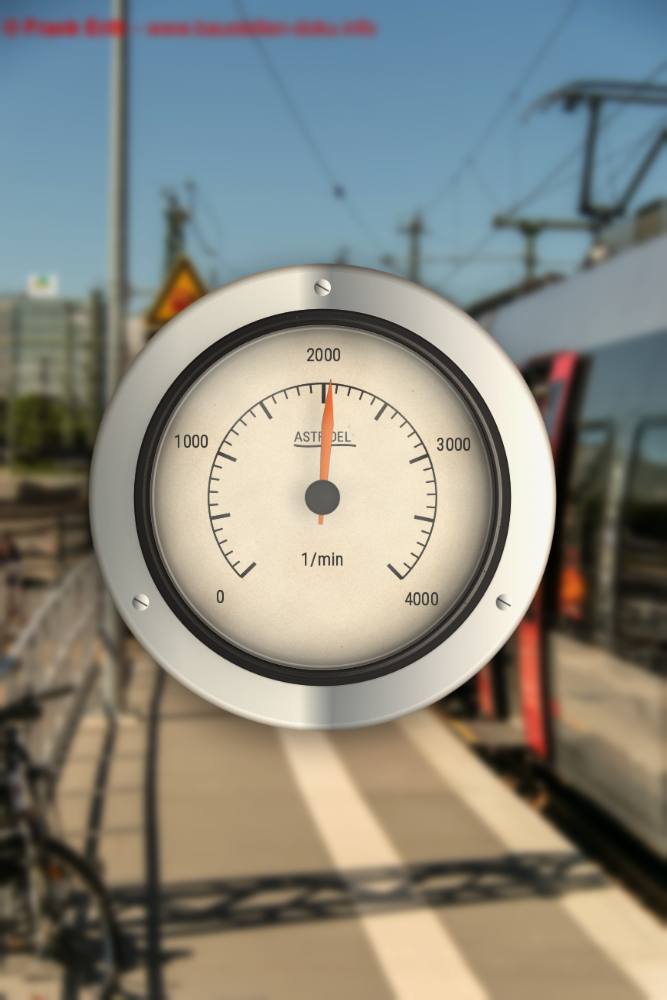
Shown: value=2050 unit=rpm
